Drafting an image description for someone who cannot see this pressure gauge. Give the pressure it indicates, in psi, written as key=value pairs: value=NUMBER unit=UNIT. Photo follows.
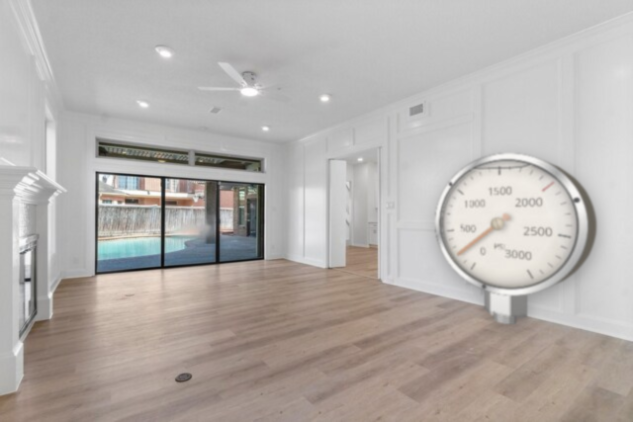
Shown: value=200 unit=psi
